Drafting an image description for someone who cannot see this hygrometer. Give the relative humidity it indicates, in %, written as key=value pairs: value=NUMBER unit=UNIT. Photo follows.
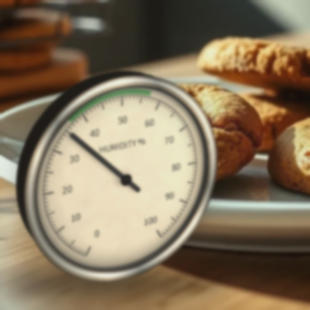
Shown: value=35 unit=%
